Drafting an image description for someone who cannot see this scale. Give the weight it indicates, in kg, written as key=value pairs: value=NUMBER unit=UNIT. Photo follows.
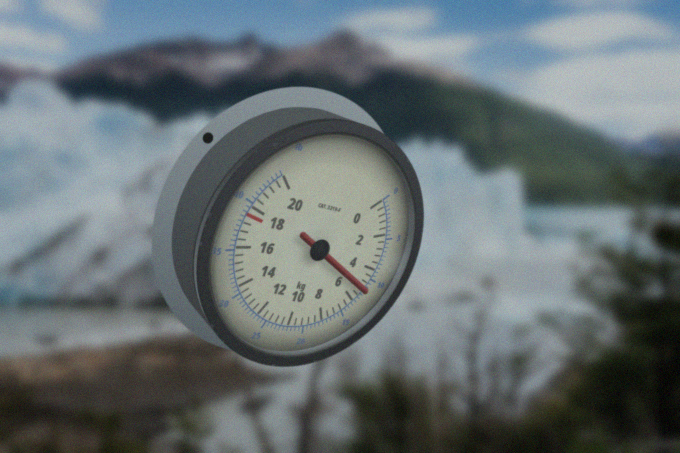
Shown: value=5.2 unit=kg
